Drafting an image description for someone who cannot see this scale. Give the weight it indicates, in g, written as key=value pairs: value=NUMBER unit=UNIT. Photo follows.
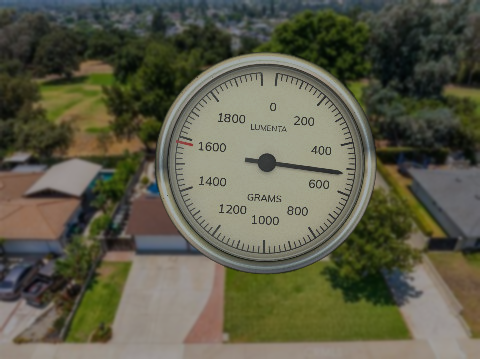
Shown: value=520 unit=g
